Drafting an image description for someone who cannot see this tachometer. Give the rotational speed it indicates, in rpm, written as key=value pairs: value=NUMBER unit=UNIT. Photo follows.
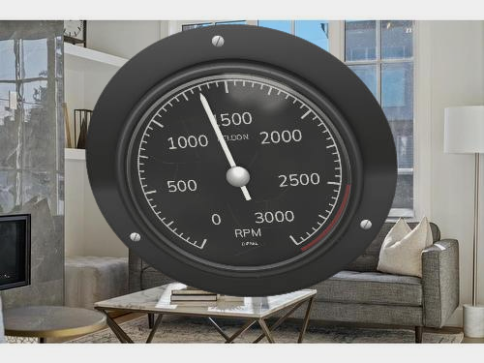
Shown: value=1350 unit=rpm
